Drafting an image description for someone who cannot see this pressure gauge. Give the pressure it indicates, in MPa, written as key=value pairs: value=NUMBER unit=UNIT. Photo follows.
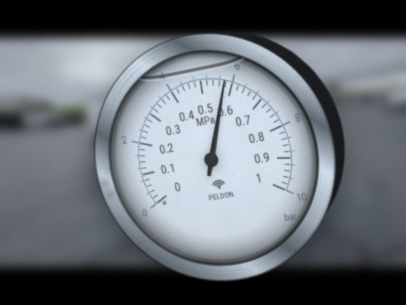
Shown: value=0.58 unit=MPa
